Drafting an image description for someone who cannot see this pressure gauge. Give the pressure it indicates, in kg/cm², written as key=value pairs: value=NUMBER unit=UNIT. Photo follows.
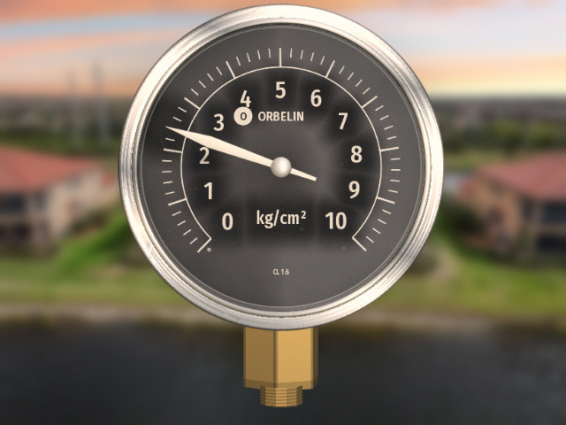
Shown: value=2.4 unit=kg/cm²
